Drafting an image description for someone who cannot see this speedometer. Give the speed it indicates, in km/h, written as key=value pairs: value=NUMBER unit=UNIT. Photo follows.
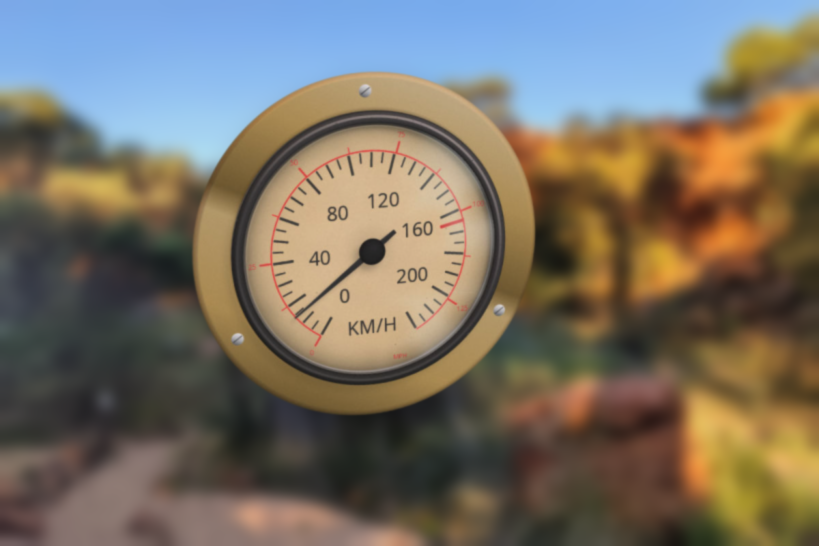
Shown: value=15 unit=km/h
